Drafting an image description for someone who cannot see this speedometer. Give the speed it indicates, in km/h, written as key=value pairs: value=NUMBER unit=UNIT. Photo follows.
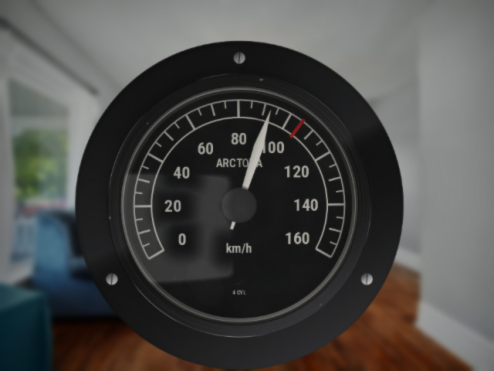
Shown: value=92.5 unit=km/h
